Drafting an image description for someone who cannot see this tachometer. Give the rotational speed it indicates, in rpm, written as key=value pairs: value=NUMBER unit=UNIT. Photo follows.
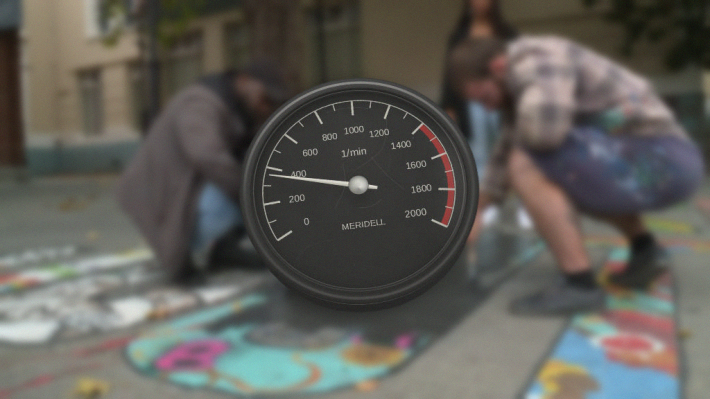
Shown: value=350 unit=rpm
